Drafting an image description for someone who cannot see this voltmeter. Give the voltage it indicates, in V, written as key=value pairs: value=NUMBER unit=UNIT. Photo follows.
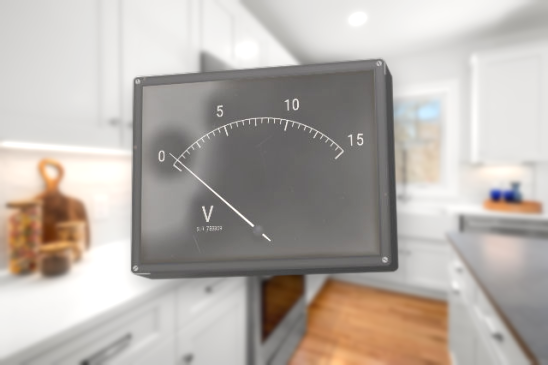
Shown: value=0.5 unit=V
